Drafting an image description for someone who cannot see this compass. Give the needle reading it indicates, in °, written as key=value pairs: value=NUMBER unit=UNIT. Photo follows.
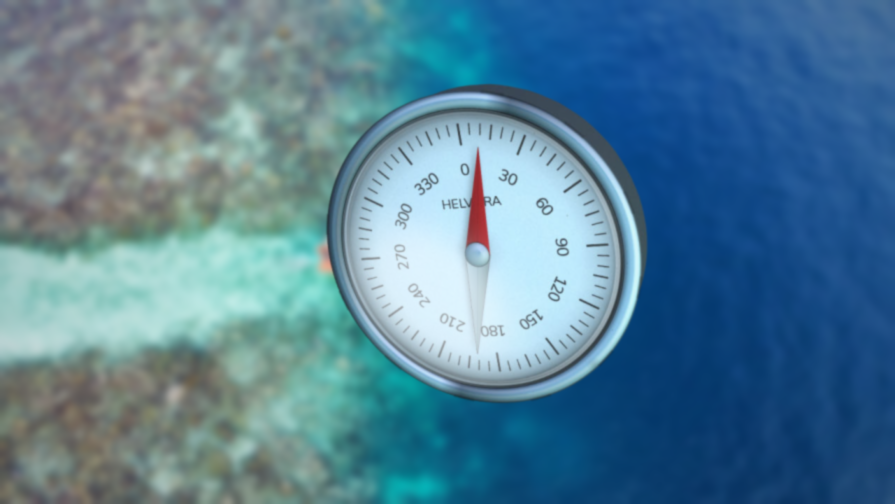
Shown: value=10 unit=°
